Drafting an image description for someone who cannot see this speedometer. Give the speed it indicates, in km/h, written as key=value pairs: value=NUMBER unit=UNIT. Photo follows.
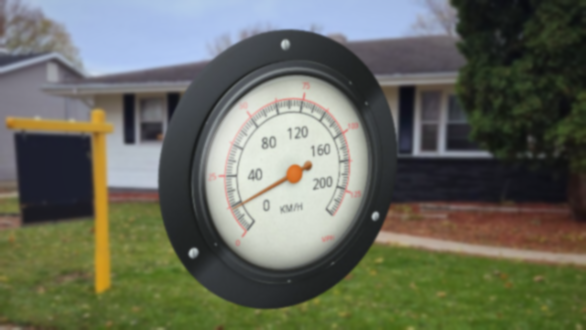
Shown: value=20 unit=km/h
